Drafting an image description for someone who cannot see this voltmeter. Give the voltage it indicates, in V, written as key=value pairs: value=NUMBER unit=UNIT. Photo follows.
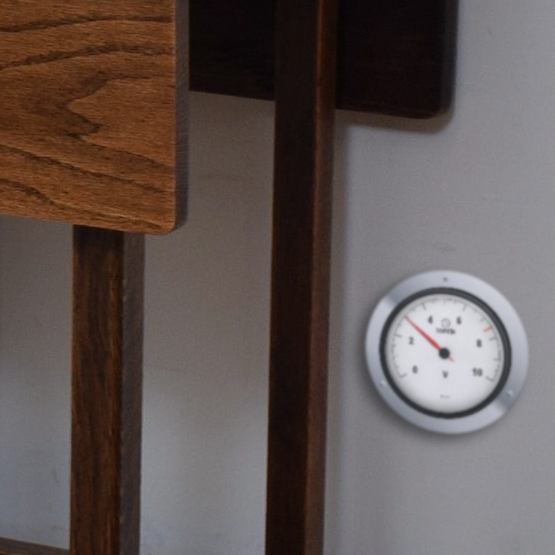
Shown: value=3 unit=V
